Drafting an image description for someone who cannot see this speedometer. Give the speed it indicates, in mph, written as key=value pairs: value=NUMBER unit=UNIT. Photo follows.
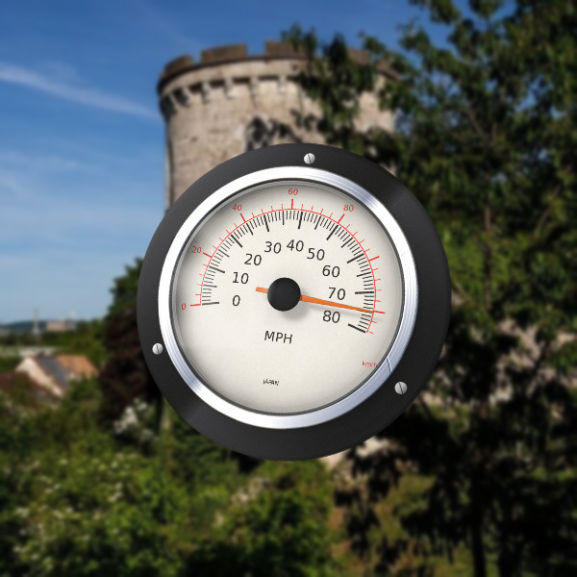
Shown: value=75 unit=mph
